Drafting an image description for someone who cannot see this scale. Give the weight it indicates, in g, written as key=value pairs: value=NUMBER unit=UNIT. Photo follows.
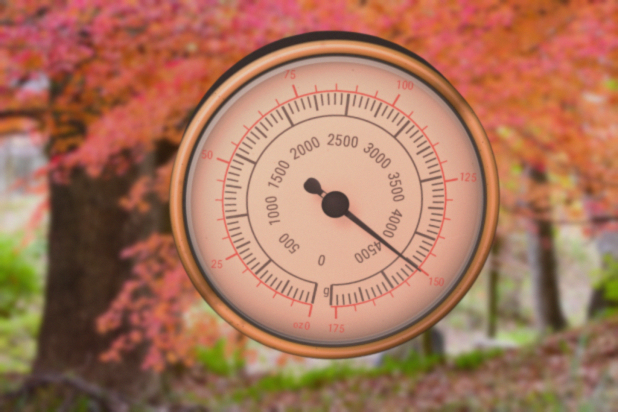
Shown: value=4250 unit=g
